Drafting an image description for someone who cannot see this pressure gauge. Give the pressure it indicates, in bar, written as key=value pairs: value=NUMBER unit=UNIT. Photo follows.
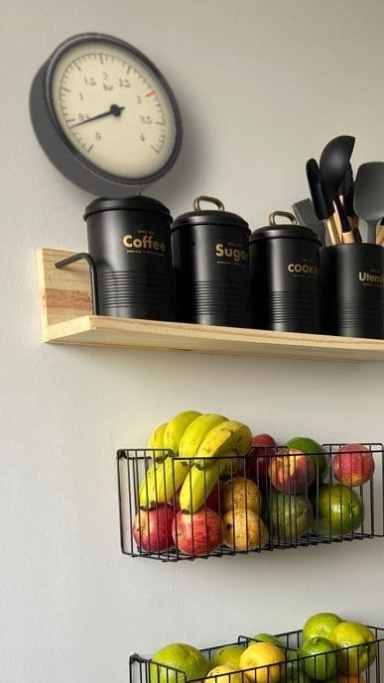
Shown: value=0.4 unit=bar
